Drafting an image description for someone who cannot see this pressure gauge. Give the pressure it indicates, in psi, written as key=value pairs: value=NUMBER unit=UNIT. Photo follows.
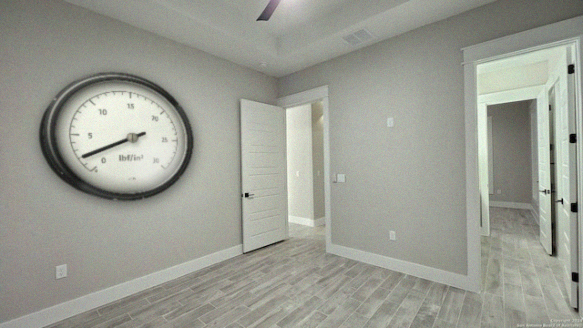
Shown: value=2 unit=psi
